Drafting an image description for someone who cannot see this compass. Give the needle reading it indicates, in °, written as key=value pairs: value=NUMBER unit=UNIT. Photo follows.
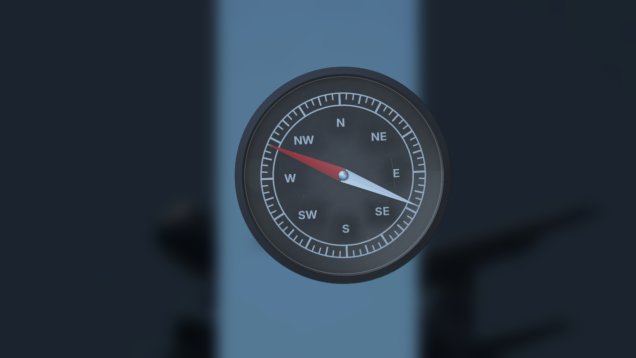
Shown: value=295 unit=°
